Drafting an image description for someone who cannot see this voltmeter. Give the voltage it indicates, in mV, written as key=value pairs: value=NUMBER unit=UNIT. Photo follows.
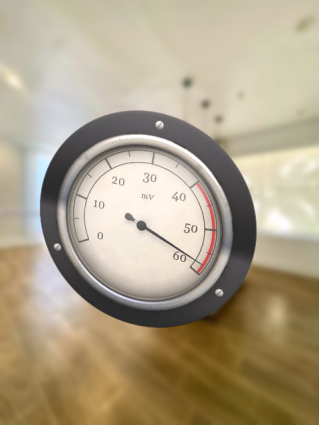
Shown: value=57.5 unit=mV
